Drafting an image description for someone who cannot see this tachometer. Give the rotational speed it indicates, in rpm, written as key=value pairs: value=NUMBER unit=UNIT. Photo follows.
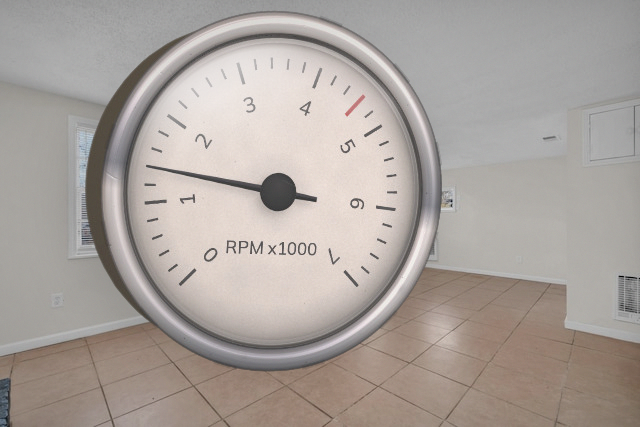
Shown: value=1400 unit=rpm
